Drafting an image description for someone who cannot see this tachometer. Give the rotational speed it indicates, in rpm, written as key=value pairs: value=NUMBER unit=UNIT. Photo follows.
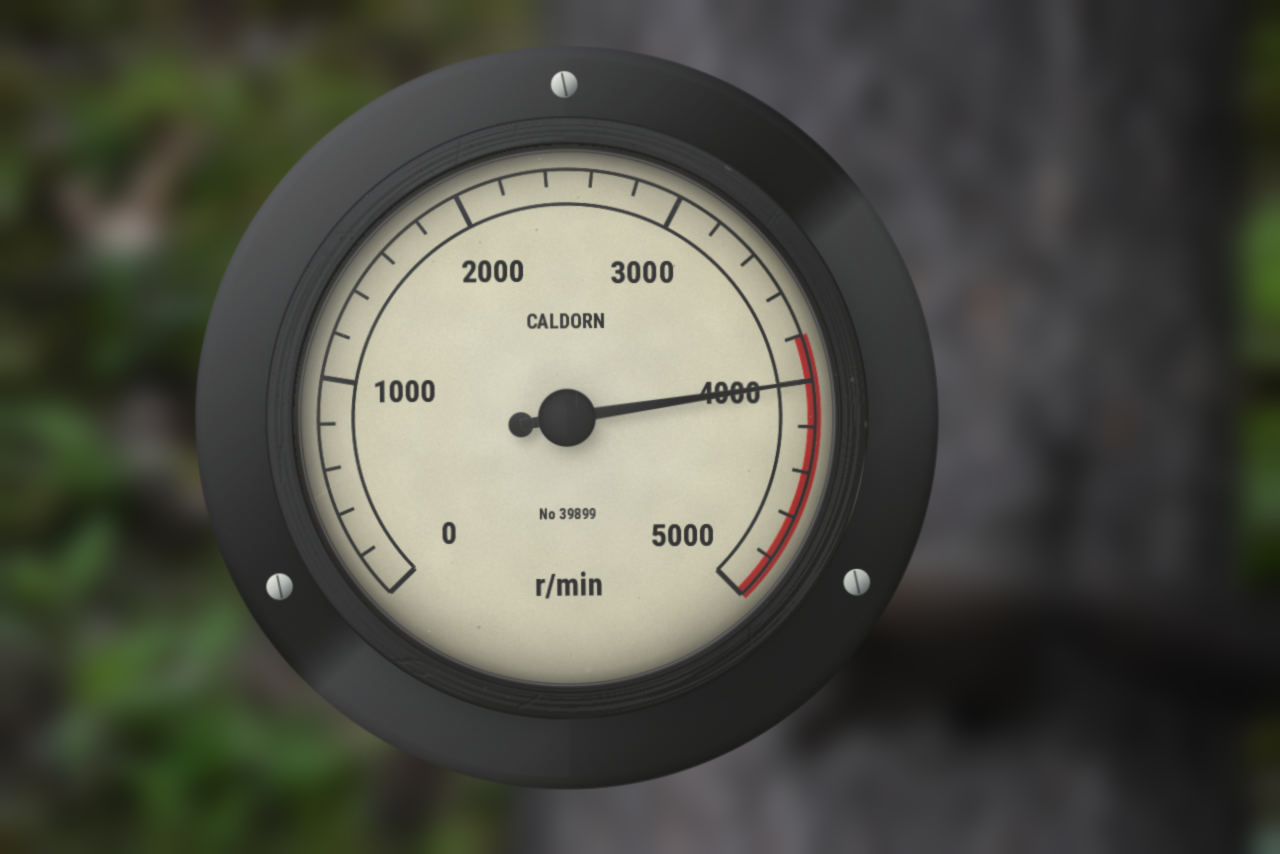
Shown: value=4000 unit=rpm
